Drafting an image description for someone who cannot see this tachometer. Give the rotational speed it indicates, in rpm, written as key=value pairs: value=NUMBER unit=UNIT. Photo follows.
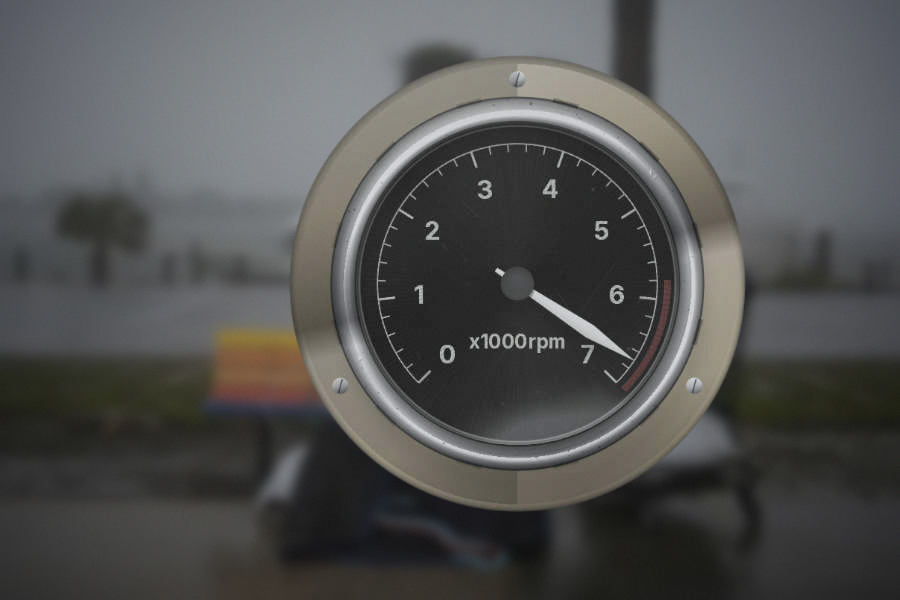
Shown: value=6700 unit=rpm
